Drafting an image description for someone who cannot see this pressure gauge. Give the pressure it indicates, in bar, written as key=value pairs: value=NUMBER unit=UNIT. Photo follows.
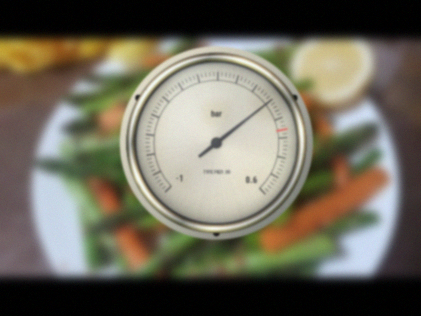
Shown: value=0.1 unit=bar
